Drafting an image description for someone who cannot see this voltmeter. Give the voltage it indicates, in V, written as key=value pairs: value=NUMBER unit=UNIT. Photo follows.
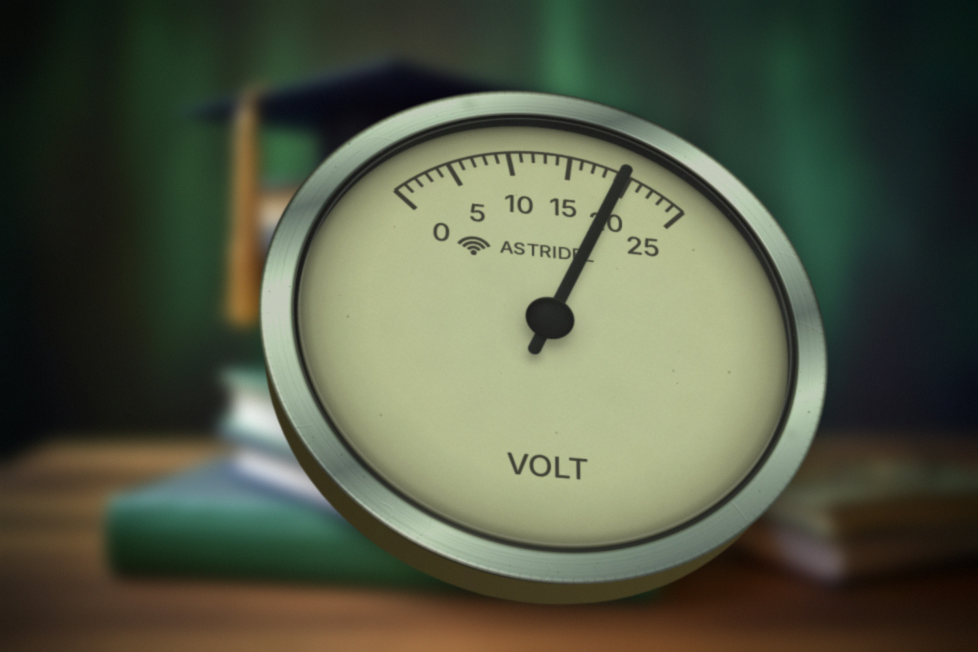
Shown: value=19.5 unit=V
